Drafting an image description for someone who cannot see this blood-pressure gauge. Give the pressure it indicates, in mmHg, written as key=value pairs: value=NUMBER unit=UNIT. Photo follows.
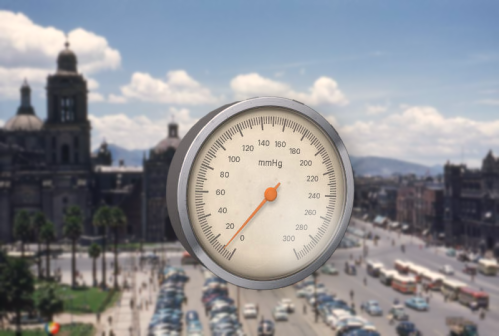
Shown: value=10 unit=mmHg
